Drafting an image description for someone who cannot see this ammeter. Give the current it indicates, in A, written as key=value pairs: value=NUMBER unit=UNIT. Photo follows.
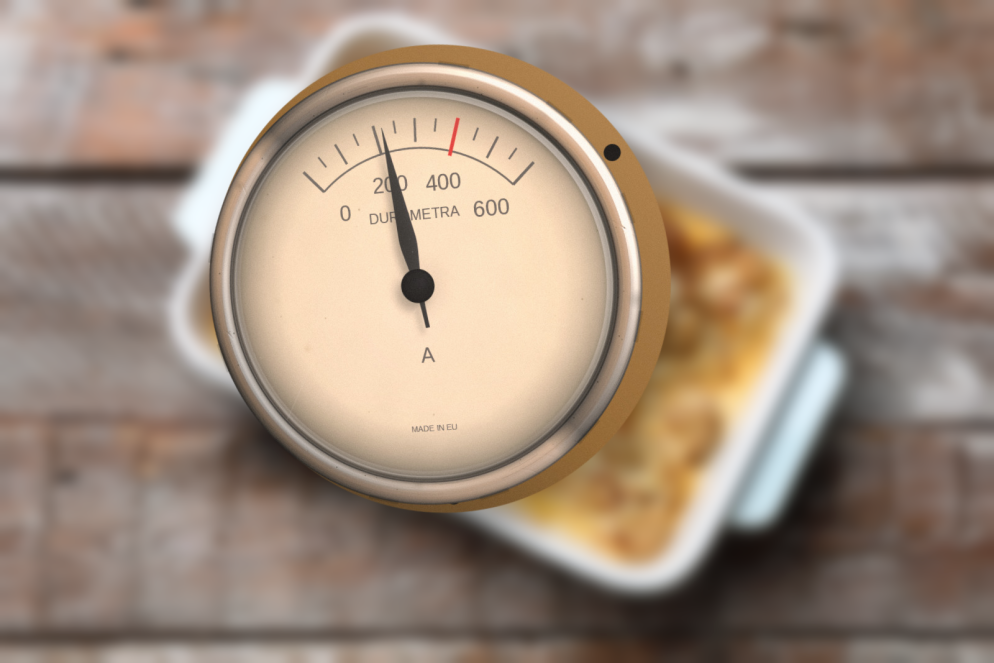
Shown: value=225 unit=A
